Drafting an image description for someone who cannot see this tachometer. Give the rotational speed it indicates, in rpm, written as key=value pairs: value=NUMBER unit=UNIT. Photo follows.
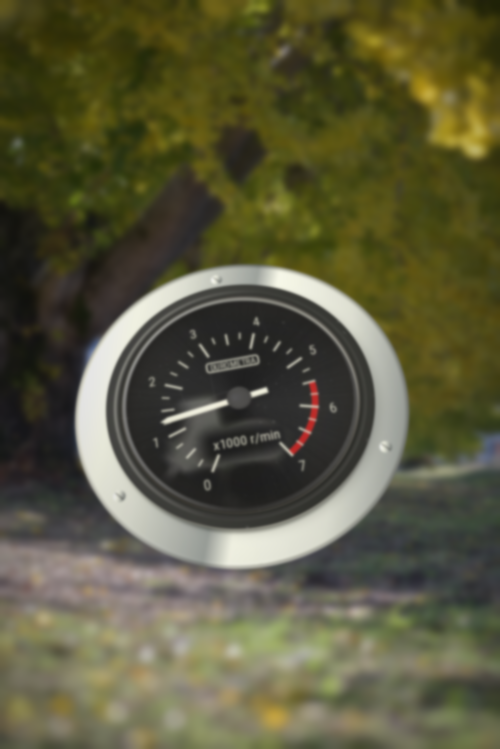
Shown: value=1250 unit=rpm
